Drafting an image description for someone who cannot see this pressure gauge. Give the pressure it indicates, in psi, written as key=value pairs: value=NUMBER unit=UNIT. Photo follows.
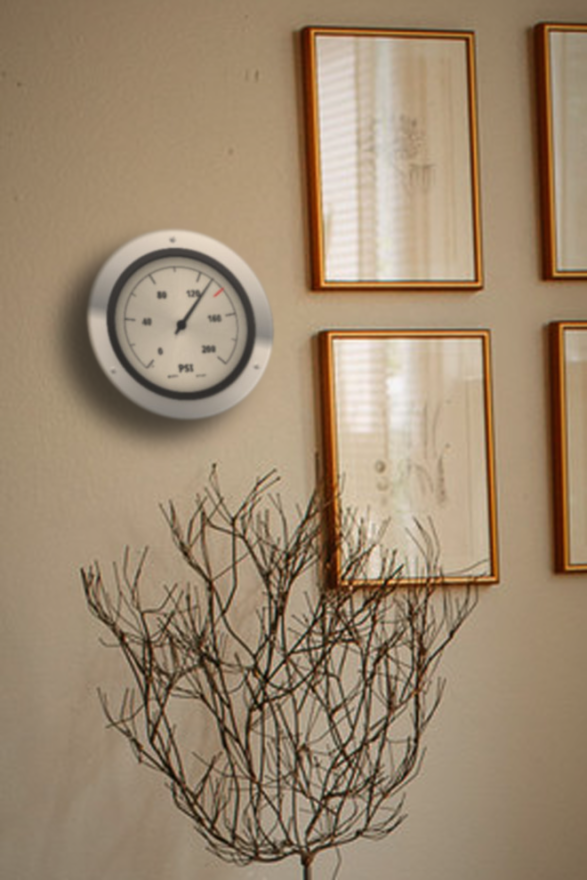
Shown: value=130 unit=psi
